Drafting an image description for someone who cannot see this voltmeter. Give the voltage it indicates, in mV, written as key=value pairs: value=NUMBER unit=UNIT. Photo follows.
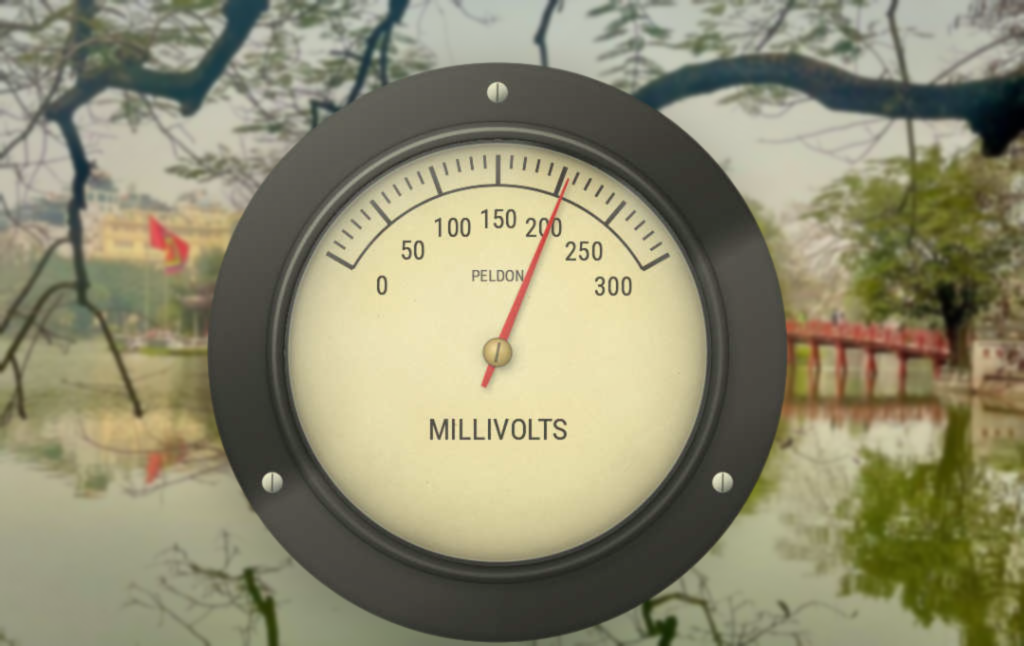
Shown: value=205 unit=mV
